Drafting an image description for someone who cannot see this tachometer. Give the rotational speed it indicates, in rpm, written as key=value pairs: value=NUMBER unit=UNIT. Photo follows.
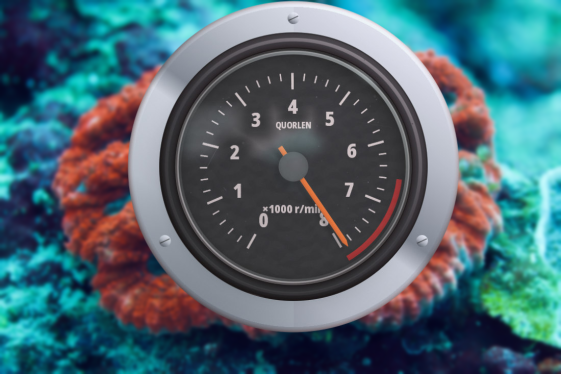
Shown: value=7900 unit=rpm
